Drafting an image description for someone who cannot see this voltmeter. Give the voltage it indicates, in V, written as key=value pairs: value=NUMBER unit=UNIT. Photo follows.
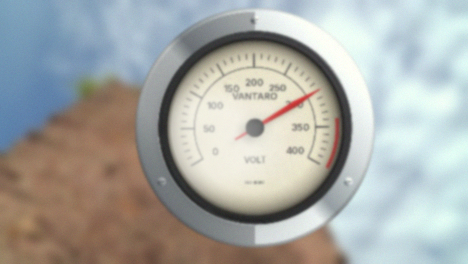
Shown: value=300 unit=V
